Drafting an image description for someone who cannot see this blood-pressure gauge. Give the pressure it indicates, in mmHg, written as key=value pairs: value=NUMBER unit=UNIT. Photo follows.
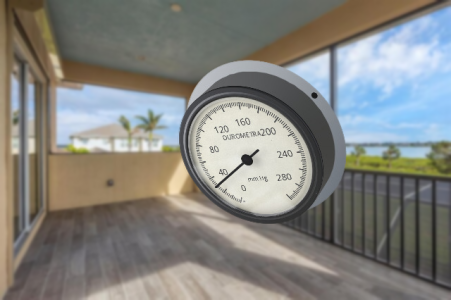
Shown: value=30 unit=mmHg
